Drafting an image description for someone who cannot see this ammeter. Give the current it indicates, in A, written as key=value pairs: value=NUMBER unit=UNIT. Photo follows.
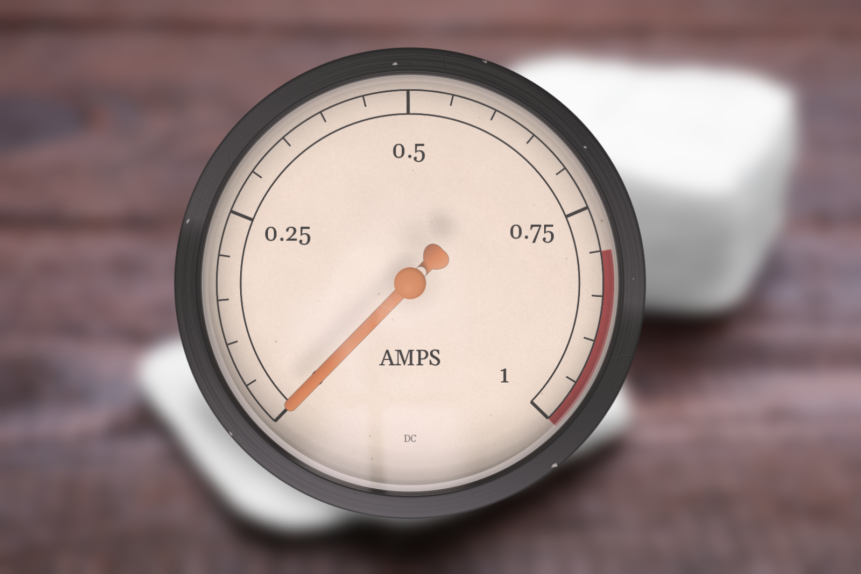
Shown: value=0 unit=A
